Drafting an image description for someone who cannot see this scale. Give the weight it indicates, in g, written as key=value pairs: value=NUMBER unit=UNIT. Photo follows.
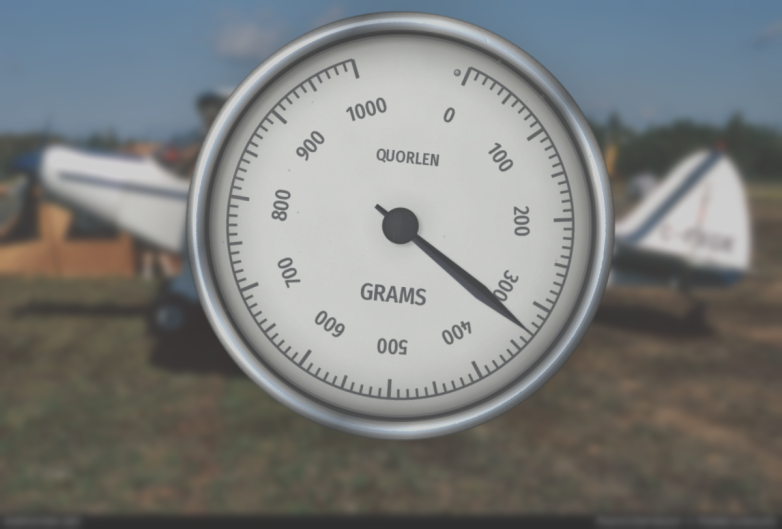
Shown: value=330 unit=g
